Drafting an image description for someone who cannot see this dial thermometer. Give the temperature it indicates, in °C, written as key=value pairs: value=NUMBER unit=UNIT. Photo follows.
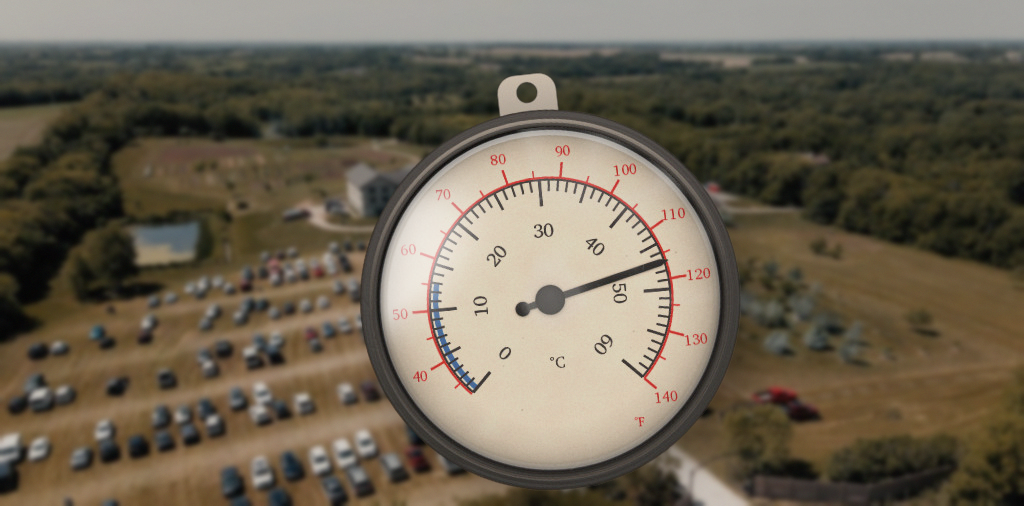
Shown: value=47 unit=°C
